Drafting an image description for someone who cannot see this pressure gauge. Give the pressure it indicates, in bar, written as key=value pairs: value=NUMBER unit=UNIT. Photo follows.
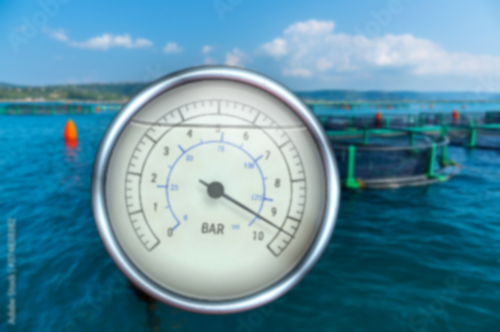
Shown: value=9.4 unit=bar
